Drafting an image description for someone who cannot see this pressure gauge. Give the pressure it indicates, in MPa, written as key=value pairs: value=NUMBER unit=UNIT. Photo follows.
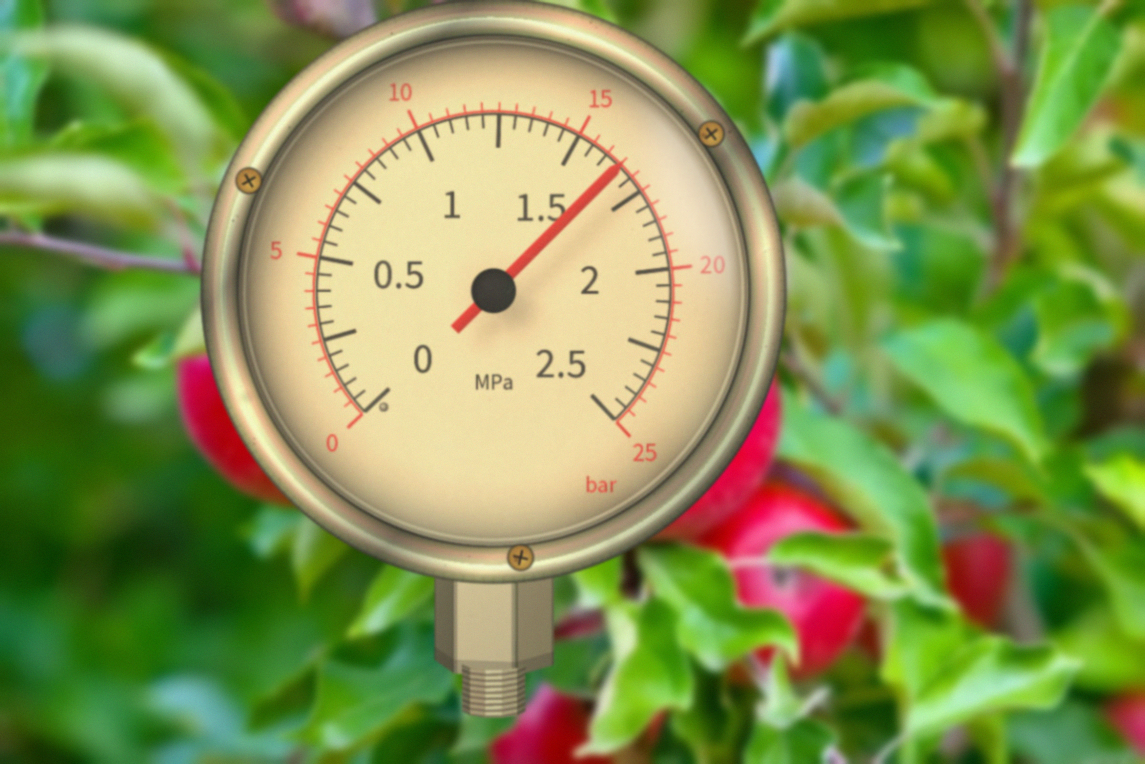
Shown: value=1.65 unit=MPa
